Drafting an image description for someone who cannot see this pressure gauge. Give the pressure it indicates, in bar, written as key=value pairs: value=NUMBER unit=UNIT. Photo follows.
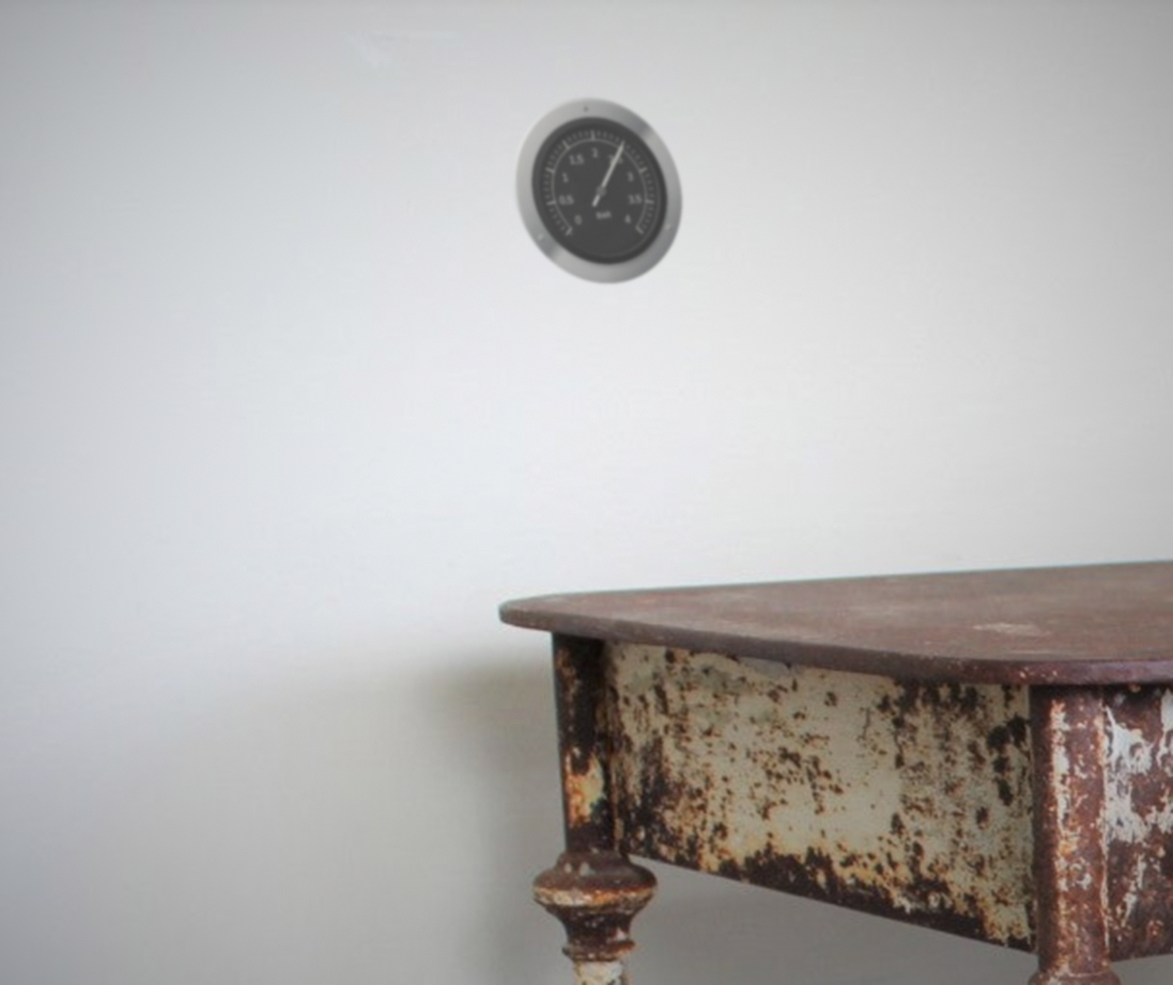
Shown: value=2.5 unit=bar
